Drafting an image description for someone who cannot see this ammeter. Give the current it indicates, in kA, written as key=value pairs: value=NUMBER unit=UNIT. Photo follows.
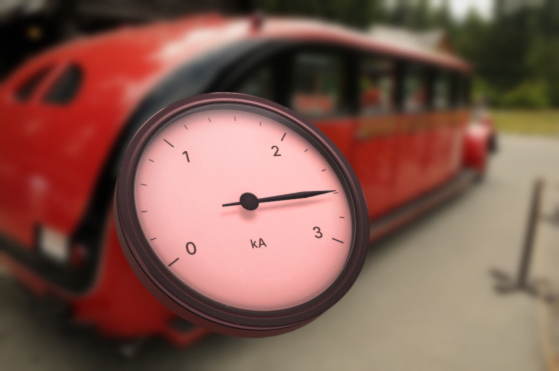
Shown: value=2.6 unit=kA
